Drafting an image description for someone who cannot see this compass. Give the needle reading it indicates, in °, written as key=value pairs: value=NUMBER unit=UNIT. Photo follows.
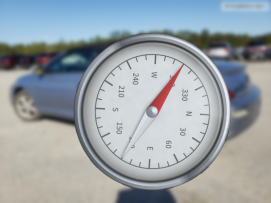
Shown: value=300 unit=°
